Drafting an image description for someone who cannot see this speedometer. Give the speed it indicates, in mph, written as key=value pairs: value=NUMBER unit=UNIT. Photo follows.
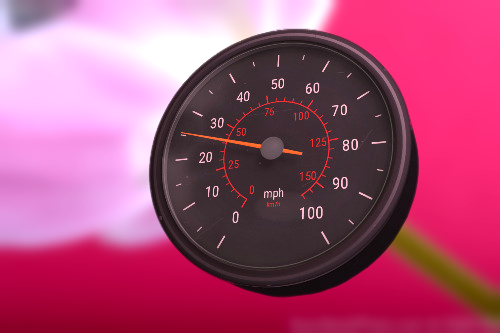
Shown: value=25 unit=mph
